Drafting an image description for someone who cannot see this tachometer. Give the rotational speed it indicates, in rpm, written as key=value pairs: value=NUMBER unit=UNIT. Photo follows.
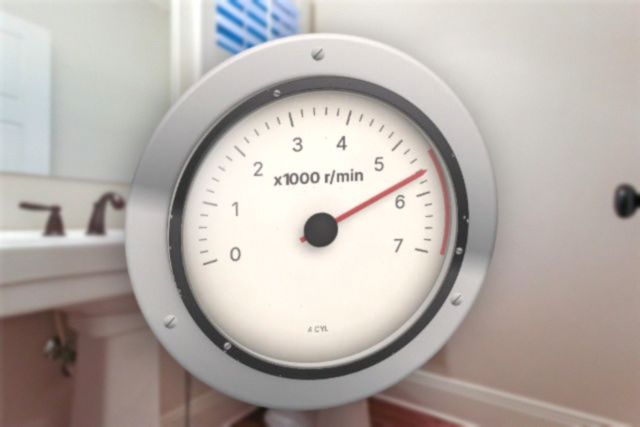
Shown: value=5600 unit=rpm
